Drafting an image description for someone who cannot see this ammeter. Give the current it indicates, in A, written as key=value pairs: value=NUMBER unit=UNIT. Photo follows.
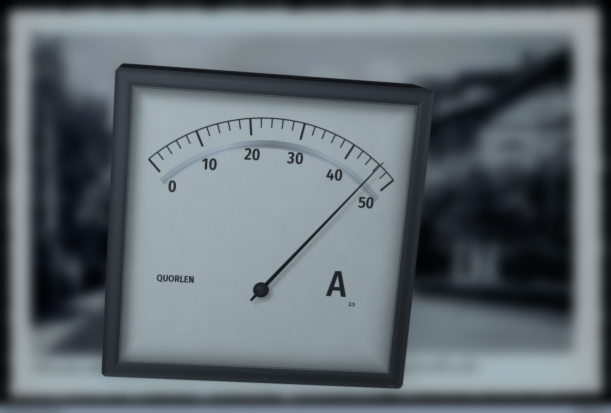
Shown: value=46 unit=A
